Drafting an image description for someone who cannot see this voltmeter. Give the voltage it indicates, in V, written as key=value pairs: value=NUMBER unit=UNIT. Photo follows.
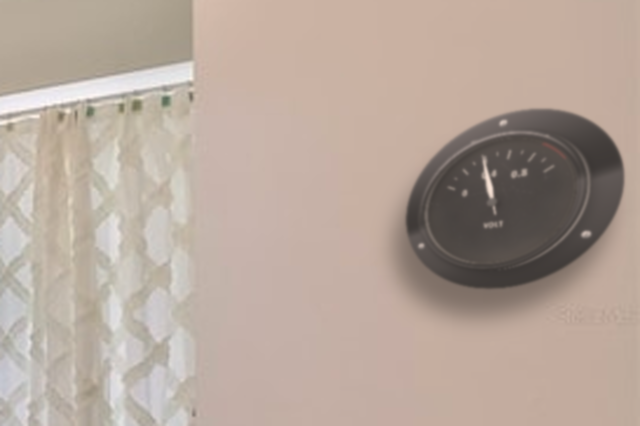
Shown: value=0.4 unit=V
